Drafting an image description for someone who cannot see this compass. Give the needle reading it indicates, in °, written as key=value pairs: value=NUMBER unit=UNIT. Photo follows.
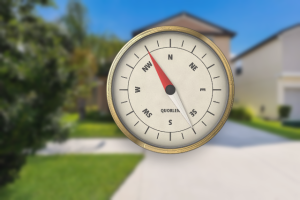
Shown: value=330 unit=°
